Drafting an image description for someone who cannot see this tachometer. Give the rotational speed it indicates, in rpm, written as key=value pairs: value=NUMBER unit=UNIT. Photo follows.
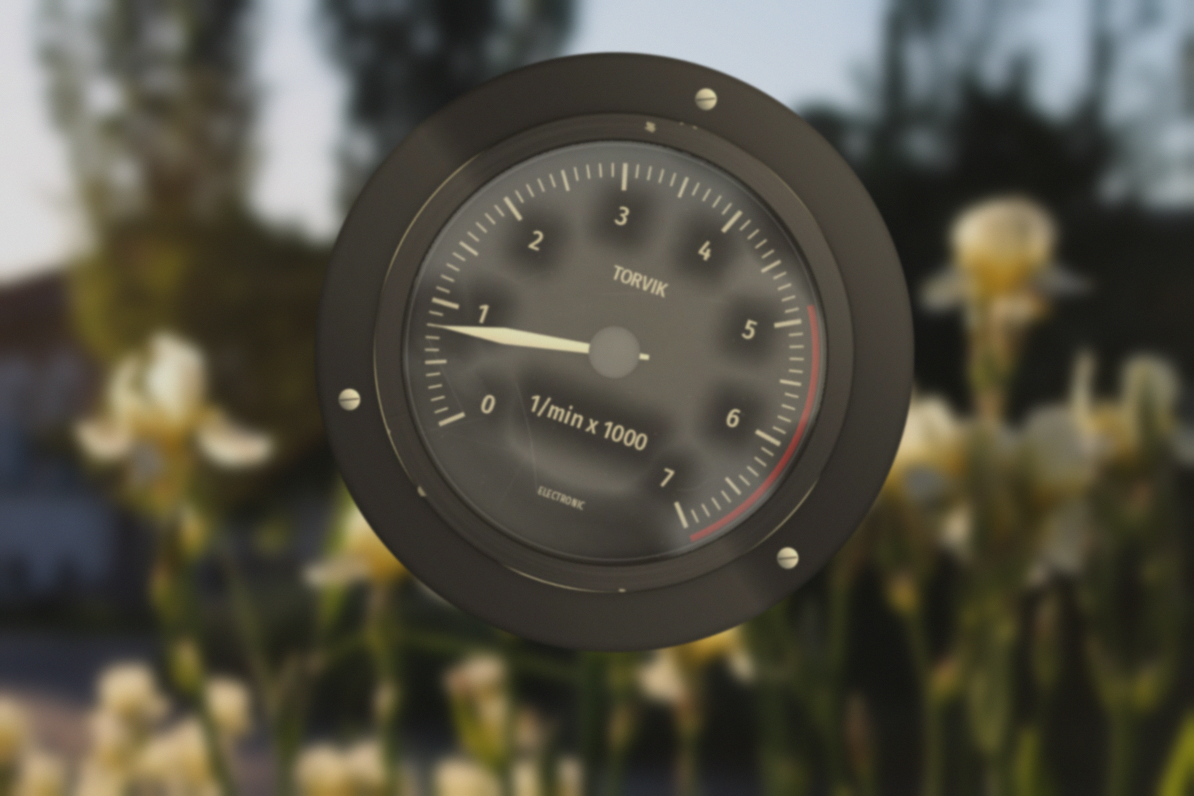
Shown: value=800 unit=rpm
